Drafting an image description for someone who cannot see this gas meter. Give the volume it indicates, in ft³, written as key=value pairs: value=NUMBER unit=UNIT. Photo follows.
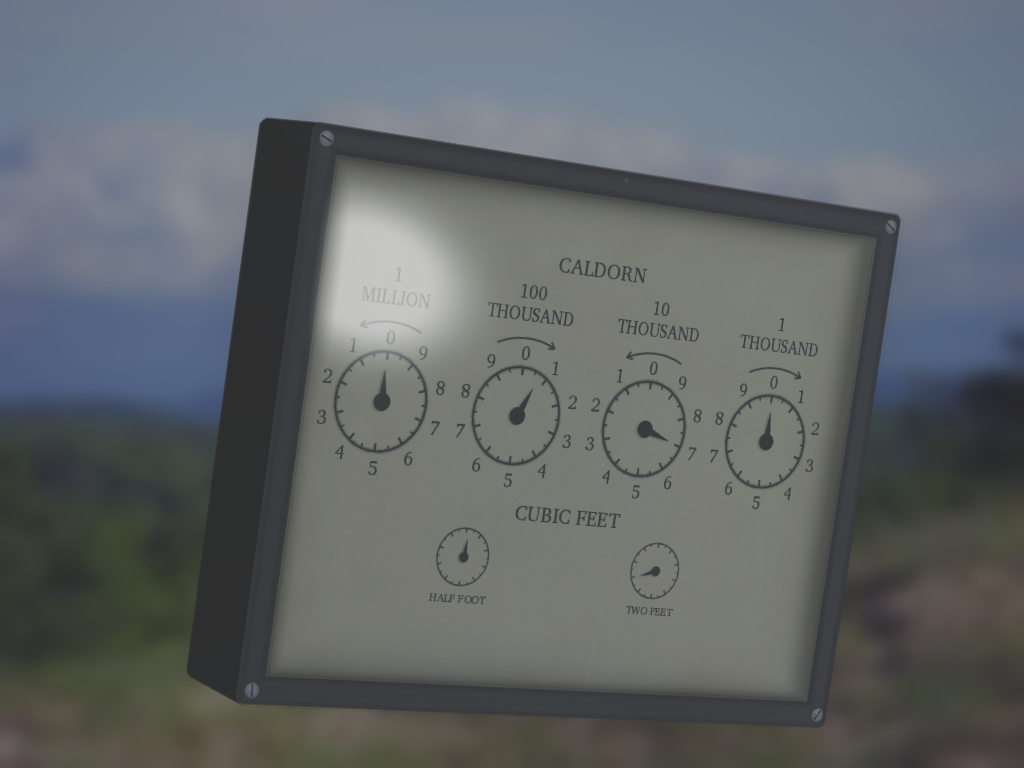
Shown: value=7000 unit=ft³
